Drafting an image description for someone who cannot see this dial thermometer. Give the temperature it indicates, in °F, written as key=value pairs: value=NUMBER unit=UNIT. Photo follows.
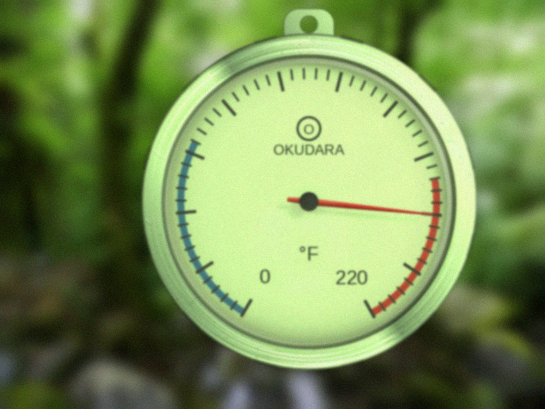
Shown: value=180 unit=°F
